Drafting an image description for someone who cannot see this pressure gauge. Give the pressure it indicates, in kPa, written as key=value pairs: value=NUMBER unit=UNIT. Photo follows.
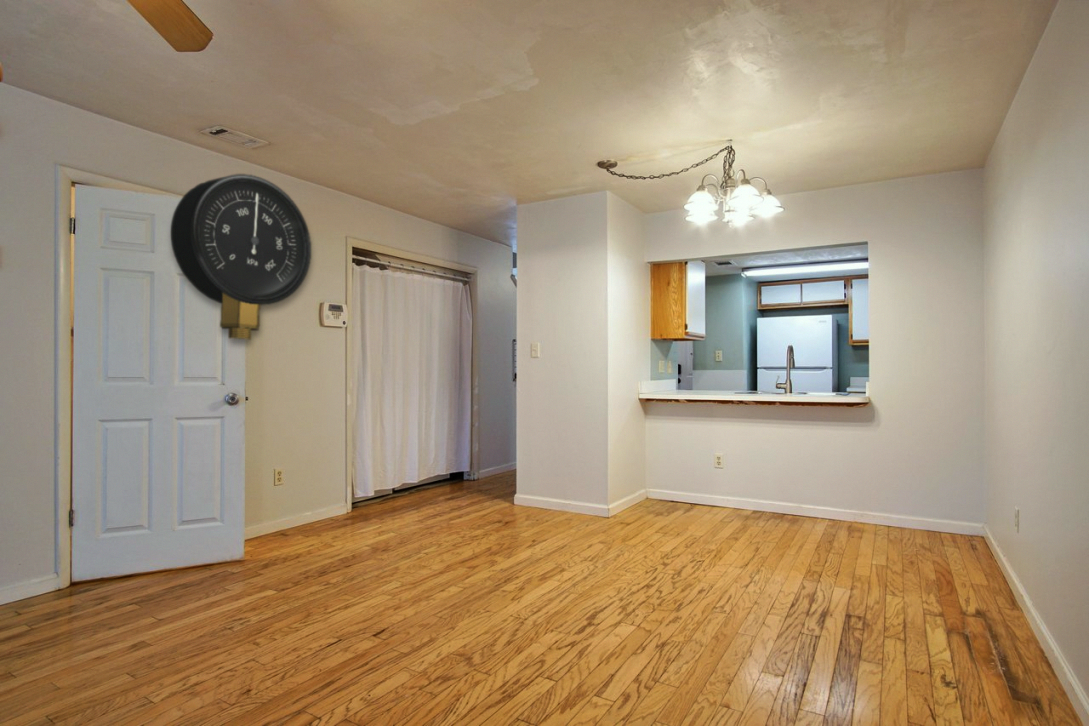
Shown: value=125 unit=kPa
